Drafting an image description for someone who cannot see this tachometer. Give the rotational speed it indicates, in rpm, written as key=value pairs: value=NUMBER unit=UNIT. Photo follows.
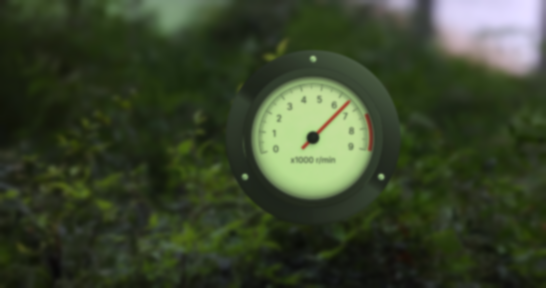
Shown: value=6500 unit=rpm
